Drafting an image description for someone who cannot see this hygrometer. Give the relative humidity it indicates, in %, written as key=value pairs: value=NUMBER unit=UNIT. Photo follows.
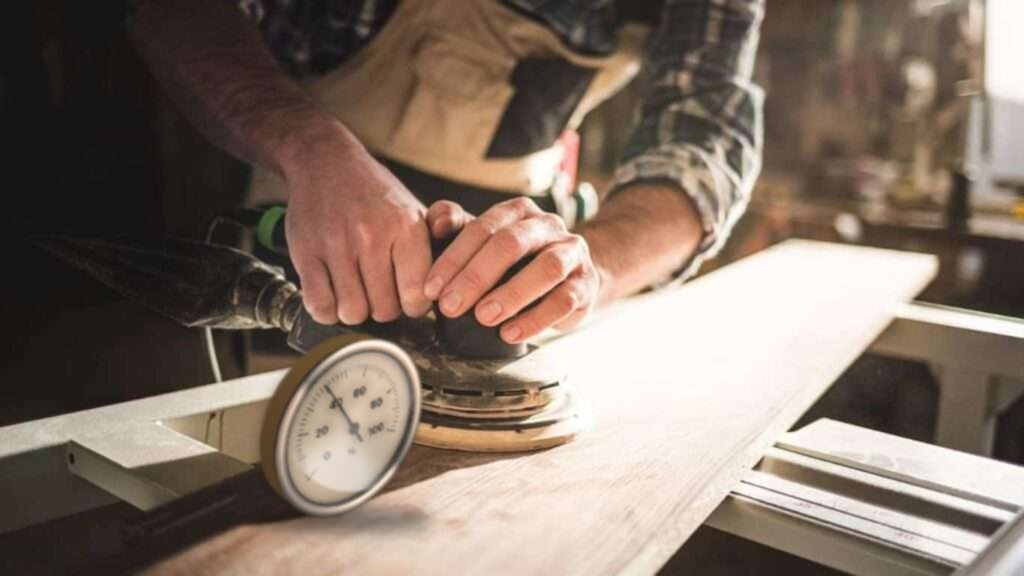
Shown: value=40 unit=%
